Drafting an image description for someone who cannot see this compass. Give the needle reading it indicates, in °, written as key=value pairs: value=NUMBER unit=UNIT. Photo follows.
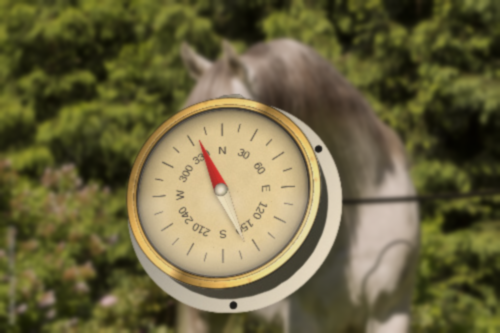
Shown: value=337.5 unit=°
